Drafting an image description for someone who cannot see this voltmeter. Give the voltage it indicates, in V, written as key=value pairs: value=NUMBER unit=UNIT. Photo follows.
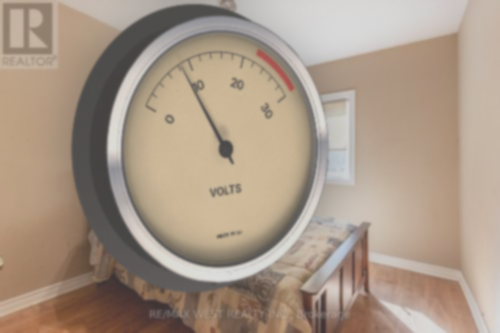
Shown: value=8 unit=V
